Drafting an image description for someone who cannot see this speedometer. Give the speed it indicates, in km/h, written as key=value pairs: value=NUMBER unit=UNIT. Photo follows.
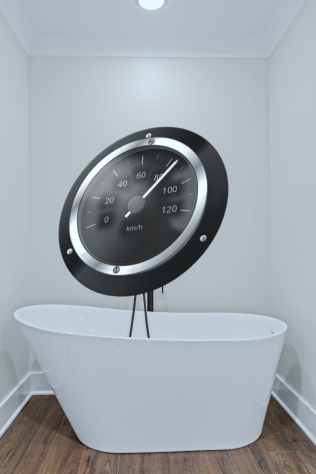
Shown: value=85 unit=km/h
